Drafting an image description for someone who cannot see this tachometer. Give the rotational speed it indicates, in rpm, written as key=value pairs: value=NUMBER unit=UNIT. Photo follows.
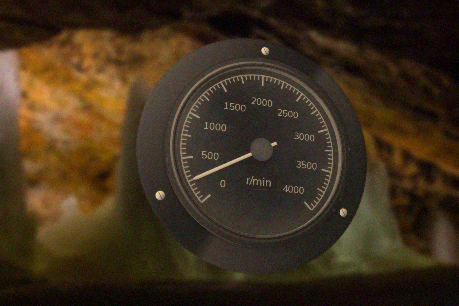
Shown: value=250 unit=rpm
